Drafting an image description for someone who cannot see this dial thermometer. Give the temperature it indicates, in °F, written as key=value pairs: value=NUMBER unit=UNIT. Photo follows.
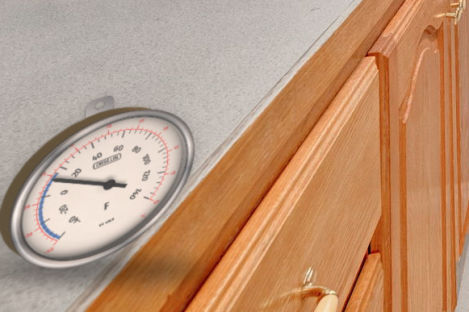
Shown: value=12 unit=°F
